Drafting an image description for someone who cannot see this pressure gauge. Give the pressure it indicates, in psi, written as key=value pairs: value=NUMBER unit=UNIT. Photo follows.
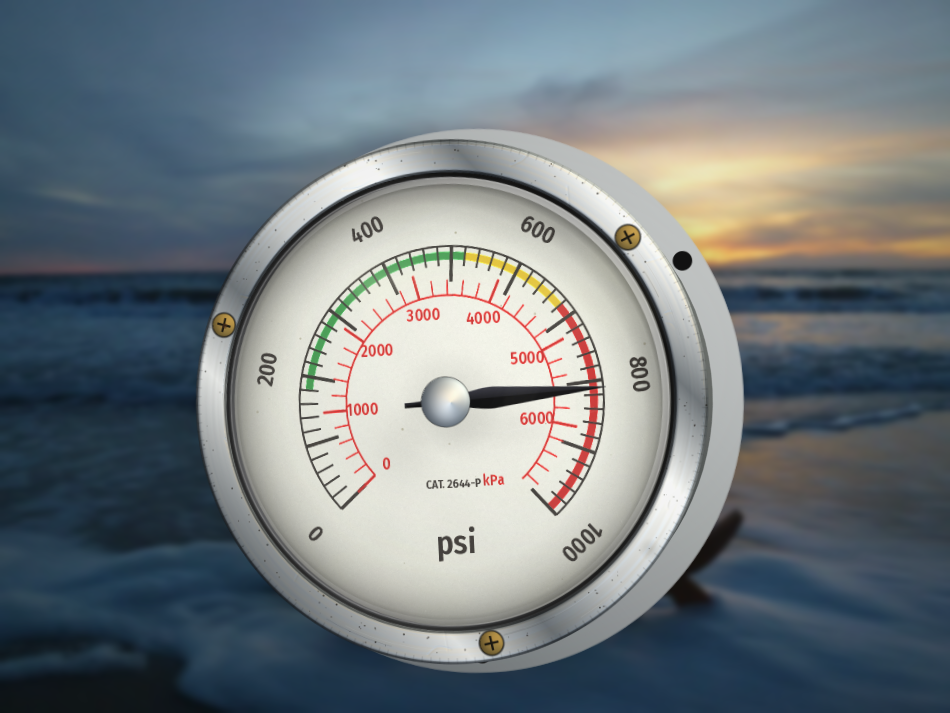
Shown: value=810 unit=psi
